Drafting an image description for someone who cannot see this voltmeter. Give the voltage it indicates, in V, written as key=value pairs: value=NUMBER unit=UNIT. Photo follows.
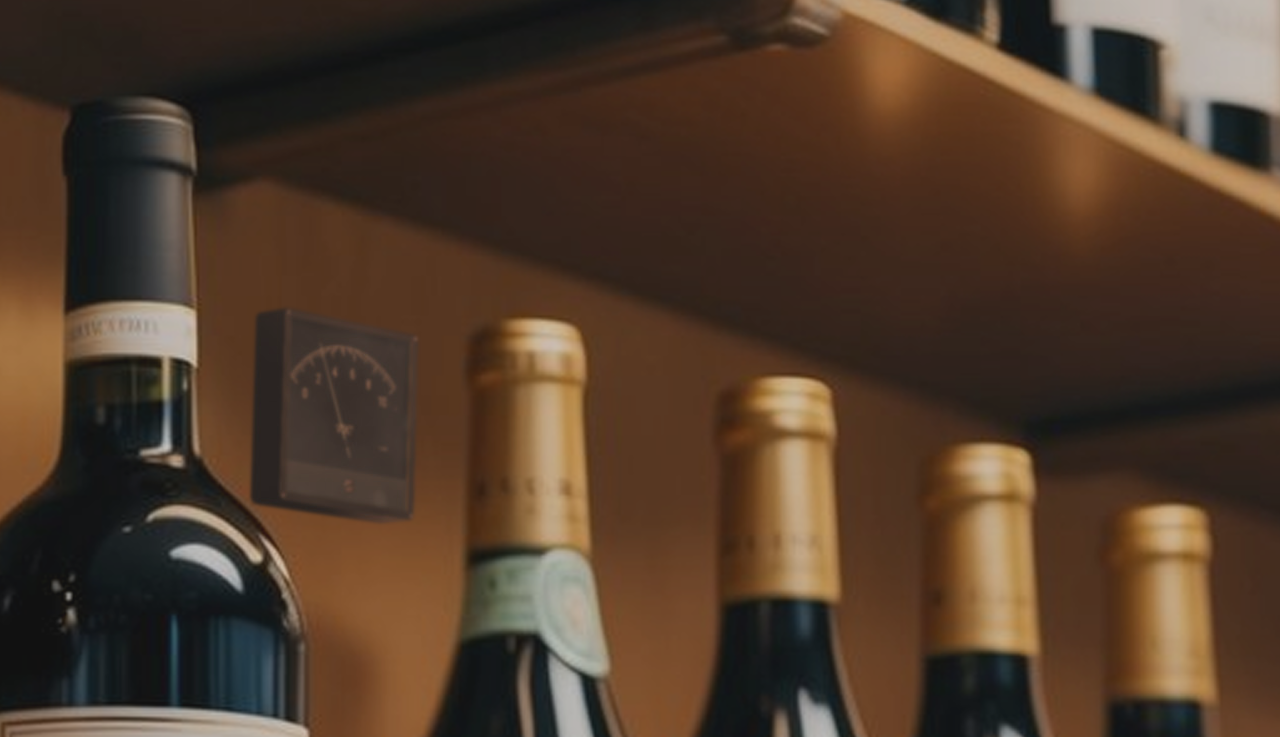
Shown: value=3 unit=V
